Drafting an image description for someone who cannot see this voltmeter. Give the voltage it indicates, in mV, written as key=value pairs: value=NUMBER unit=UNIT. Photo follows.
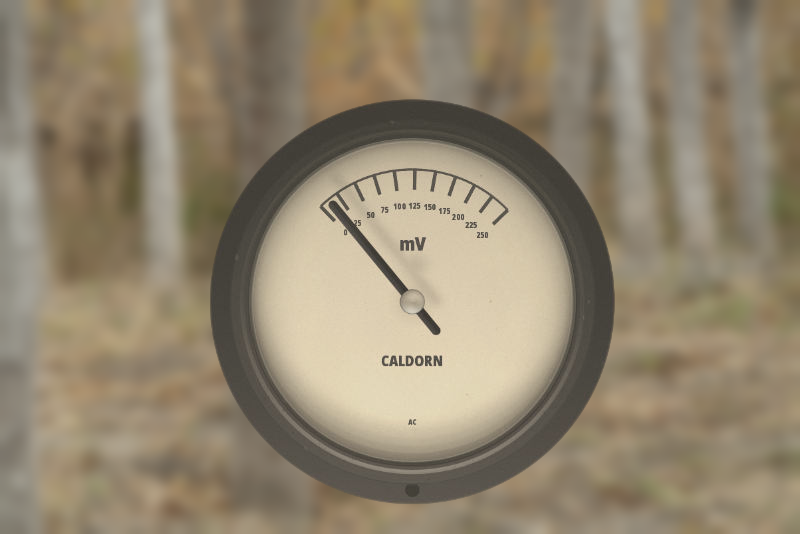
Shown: value=12.5 unit=mV
